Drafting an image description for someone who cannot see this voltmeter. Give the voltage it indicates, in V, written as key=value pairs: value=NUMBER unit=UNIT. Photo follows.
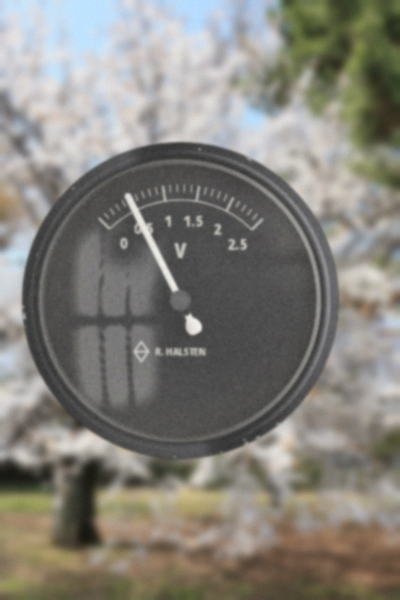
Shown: value=0.5 unit=V
